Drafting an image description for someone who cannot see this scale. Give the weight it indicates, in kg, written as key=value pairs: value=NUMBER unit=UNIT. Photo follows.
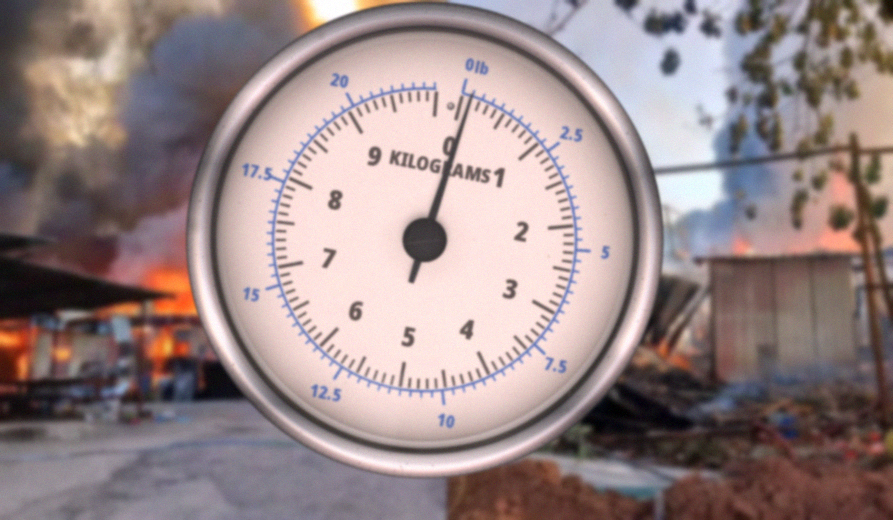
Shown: value=0.1 unit=kg
